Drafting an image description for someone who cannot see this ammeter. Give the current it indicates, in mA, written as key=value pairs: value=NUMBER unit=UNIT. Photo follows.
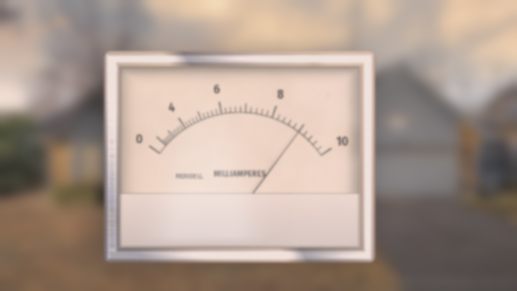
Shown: value=9 unit=mA
